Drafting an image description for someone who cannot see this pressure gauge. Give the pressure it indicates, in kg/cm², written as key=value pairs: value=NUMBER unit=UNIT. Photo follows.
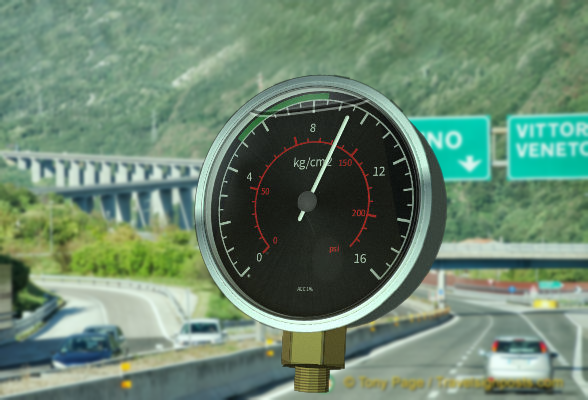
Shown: value=9.5 unit=kg/cm²
